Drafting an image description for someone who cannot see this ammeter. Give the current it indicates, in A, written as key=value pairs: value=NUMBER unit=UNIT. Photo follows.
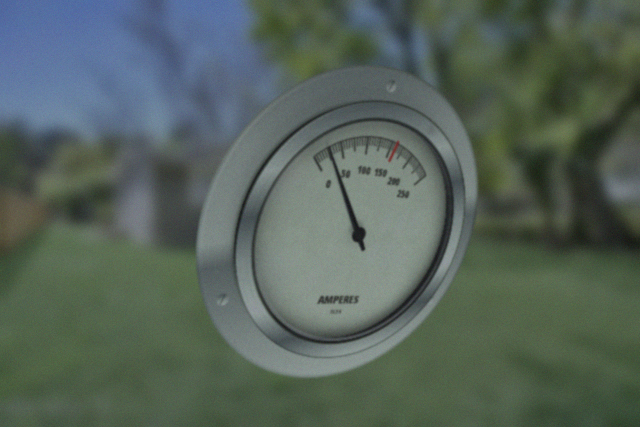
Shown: value=25 unit=A
